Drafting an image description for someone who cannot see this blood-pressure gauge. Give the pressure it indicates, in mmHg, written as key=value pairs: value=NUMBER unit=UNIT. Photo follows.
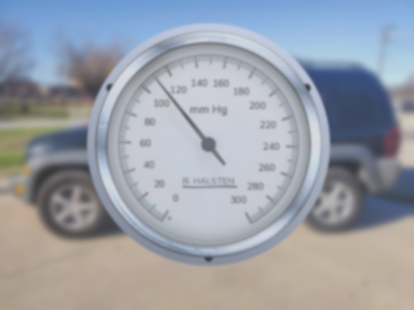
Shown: value=110 unit=mmHg
